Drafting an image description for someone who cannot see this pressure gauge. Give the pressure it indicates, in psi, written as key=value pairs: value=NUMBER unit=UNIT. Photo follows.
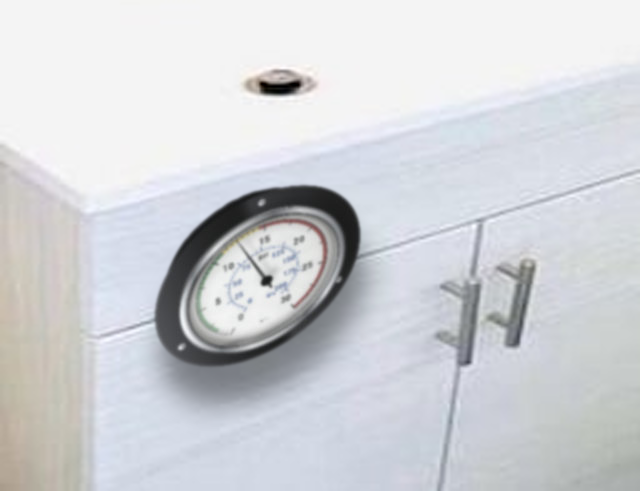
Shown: value=12.5 unit=psi
